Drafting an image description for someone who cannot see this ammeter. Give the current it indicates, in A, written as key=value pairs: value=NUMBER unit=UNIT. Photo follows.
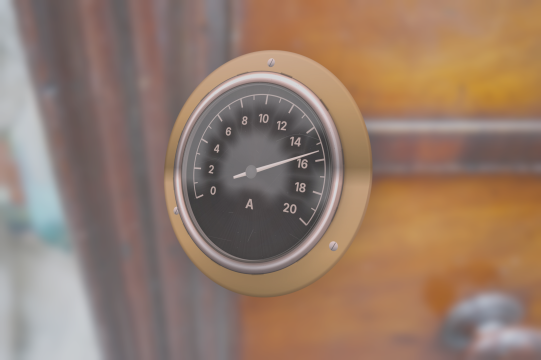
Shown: value=15.5 unit=A
